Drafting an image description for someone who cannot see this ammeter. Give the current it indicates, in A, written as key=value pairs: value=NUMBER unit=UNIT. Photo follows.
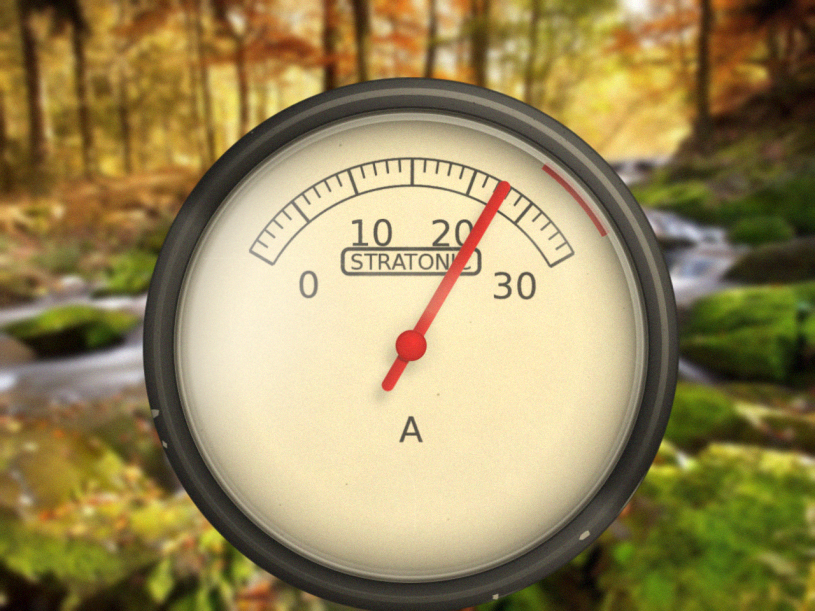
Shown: value=22.5 unit=A
